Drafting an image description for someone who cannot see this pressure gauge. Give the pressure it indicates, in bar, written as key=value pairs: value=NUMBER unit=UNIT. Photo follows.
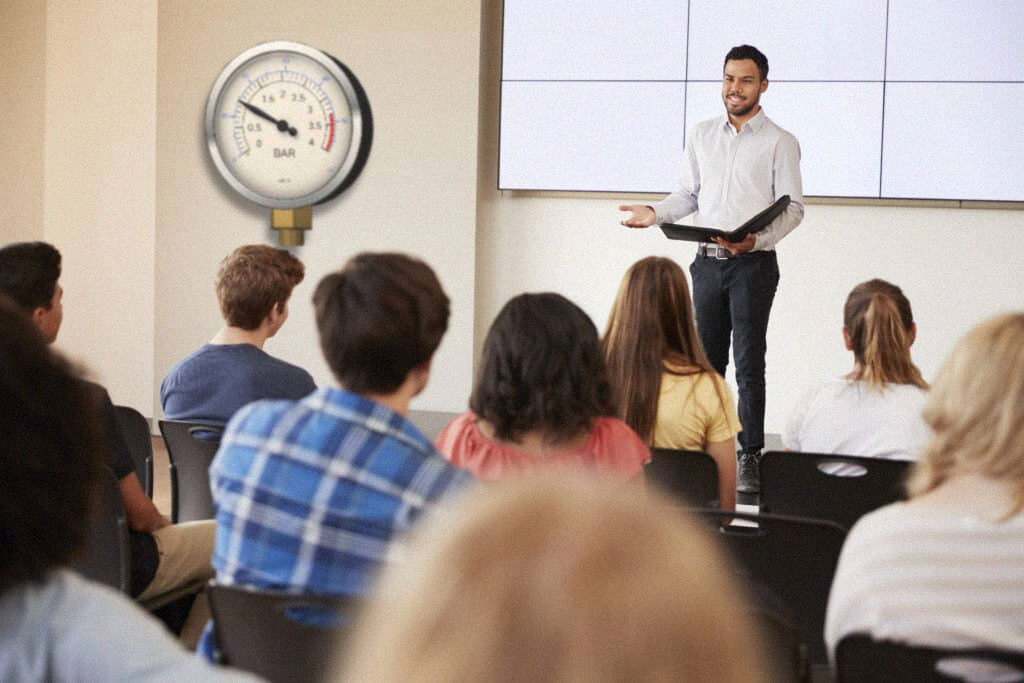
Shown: value=1 unit=bar
